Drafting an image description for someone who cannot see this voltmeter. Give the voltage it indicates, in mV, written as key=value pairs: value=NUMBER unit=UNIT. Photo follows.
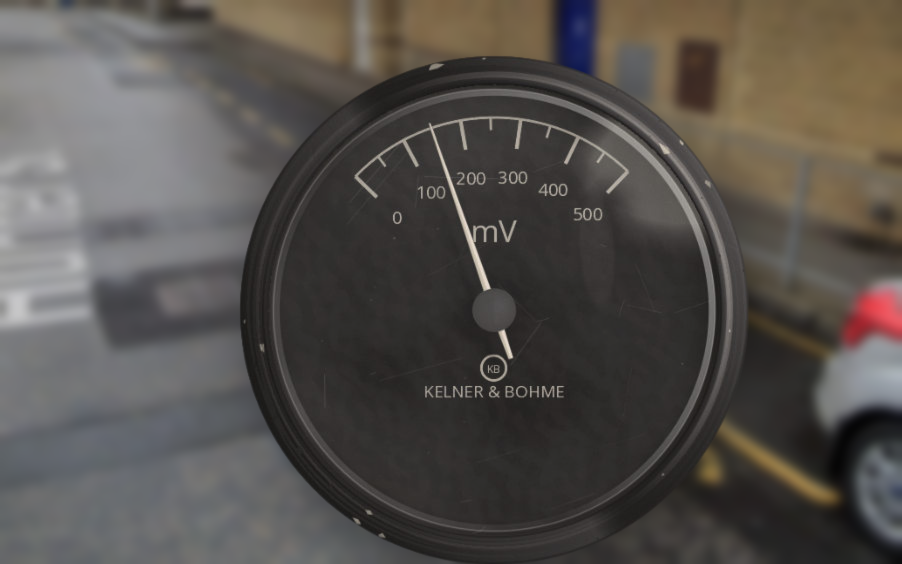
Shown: value=150 unit=mV
